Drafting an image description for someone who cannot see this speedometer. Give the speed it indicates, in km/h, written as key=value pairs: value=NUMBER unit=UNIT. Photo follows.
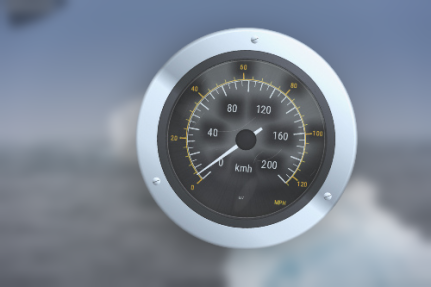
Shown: value=5 unit=km/h
